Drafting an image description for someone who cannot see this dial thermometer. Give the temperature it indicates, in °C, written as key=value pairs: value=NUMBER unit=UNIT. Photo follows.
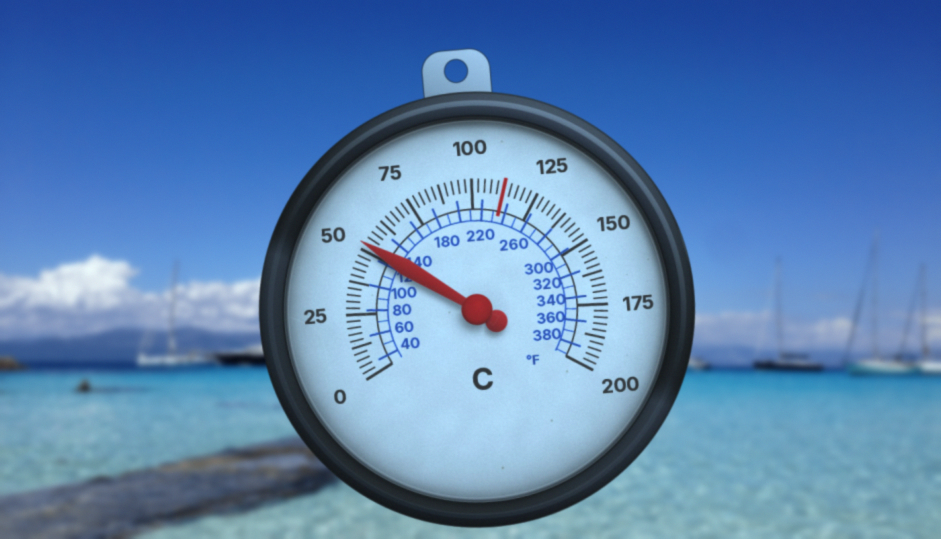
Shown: value=52.5 unit=°C
